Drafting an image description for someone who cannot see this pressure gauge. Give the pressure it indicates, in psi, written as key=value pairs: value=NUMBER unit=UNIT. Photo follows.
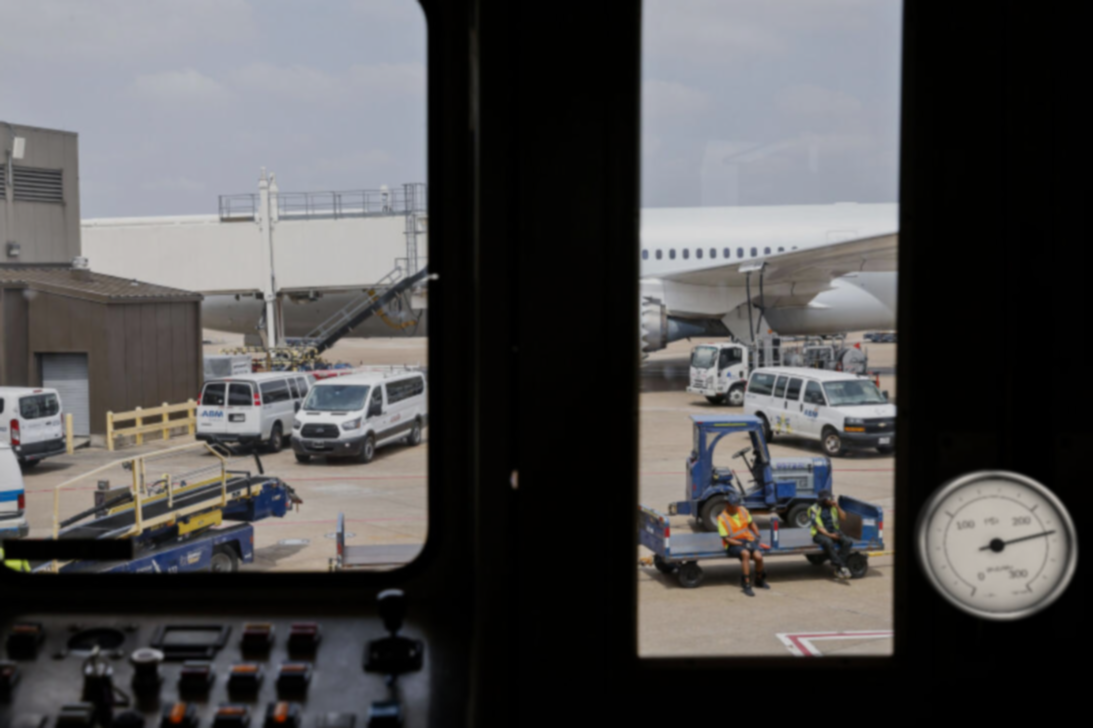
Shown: value=230 unit=psi
